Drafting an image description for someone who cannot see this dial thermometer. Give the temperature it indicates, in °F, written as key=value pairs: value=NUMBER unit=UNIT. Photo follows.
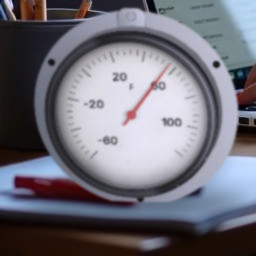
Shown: value=56 unit=°F
